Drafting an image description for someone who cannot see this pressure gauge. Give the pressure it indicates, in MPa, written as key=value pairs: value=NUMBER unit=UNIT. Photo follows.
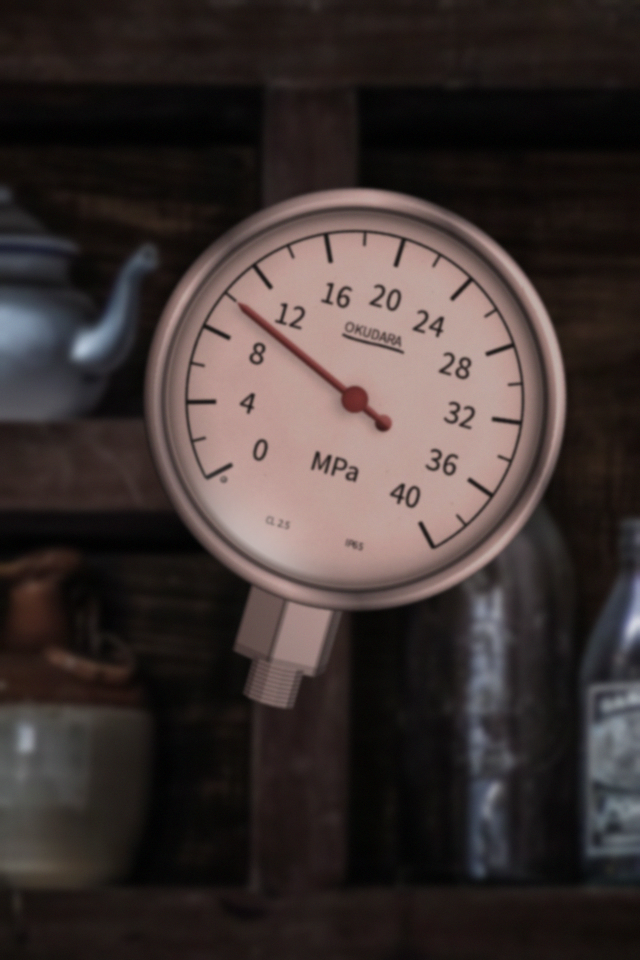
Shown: value=10 unit=MPa
